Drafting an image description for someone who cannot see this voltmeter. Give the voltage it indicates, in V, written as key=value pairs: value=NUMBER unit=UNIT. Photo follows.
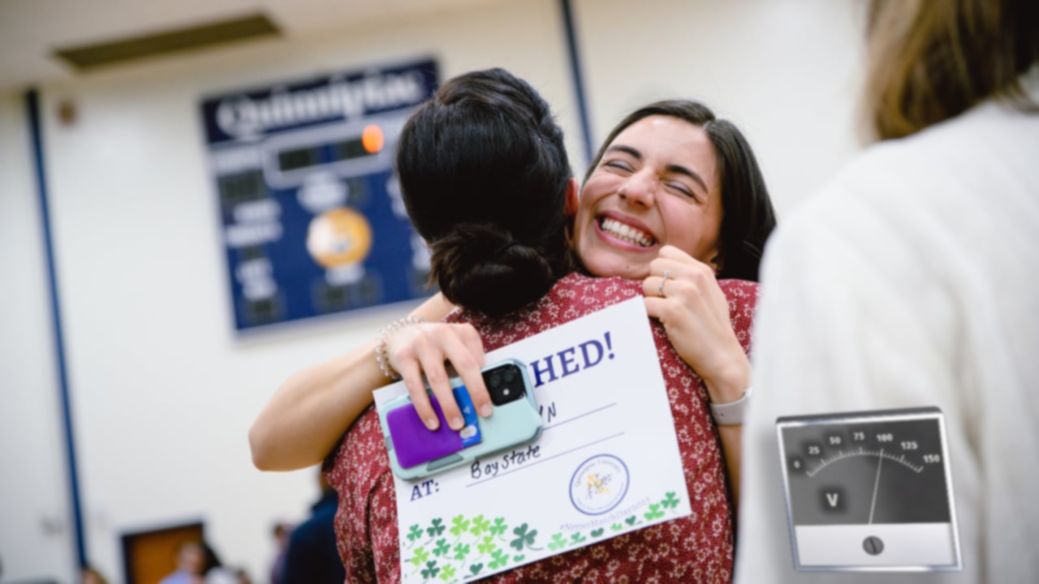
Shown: value=100 unit=V
